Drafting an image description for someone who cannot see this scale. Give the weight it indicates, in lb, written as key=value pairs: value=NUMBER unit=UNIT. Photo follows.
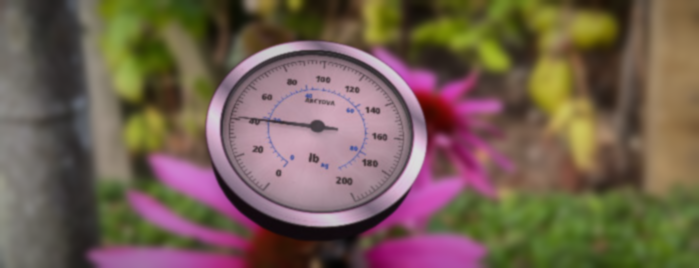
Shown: value=40 unit=lb
